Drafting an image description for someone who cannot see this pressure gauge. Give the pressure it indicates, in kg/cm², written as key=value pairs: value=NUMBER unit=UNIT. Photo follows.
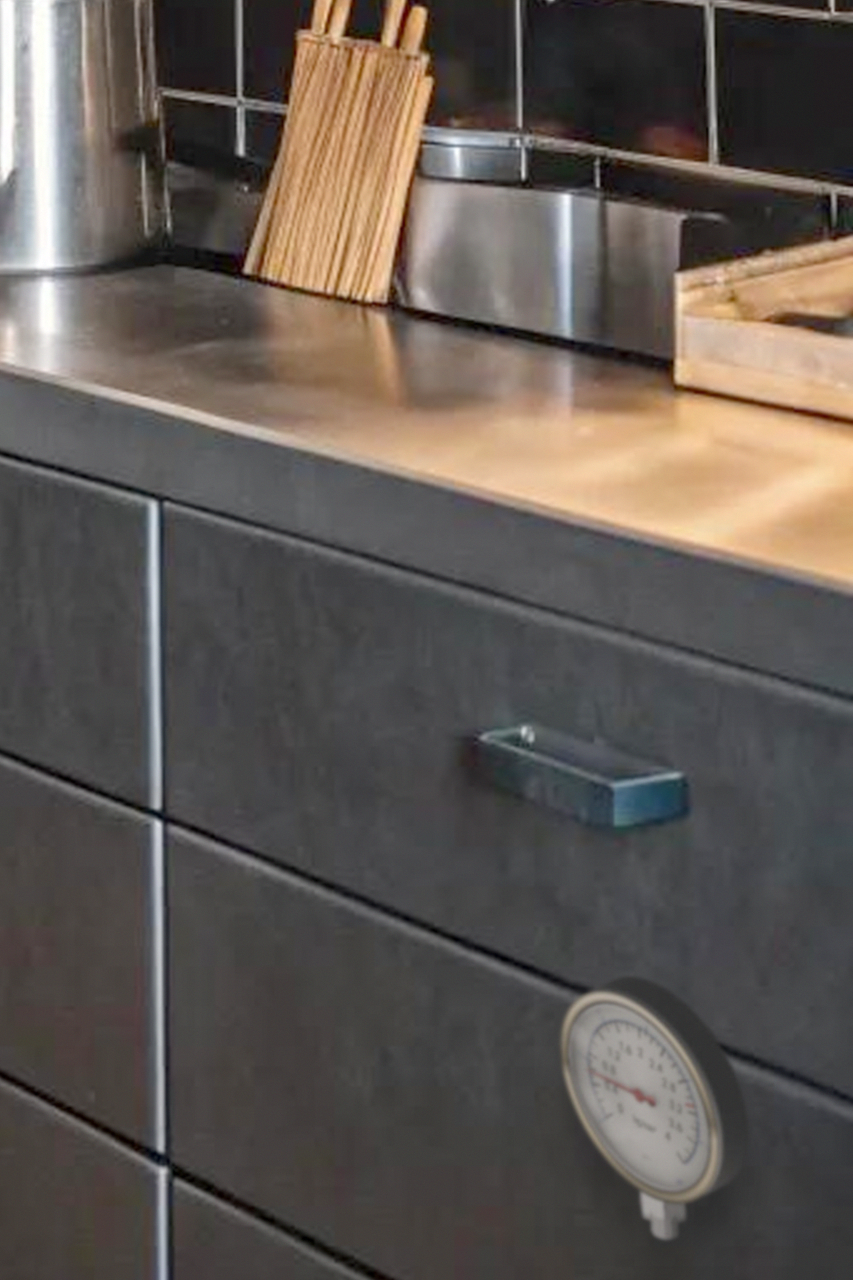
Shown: value=0.6 unit=kg/cm²
